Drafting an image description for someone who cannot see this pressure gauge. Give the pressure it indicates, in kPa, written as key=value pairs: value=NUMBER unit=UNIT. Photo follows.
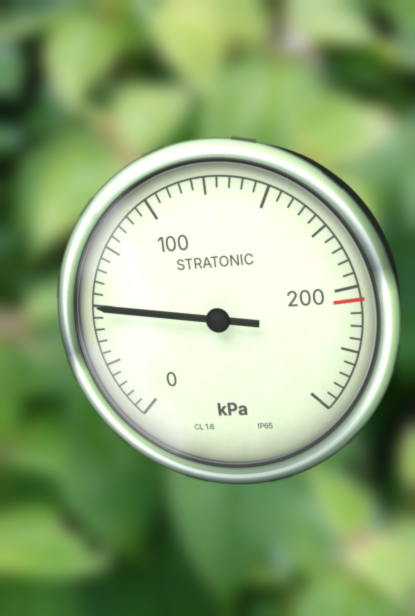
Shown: value=50 unit=kPa
